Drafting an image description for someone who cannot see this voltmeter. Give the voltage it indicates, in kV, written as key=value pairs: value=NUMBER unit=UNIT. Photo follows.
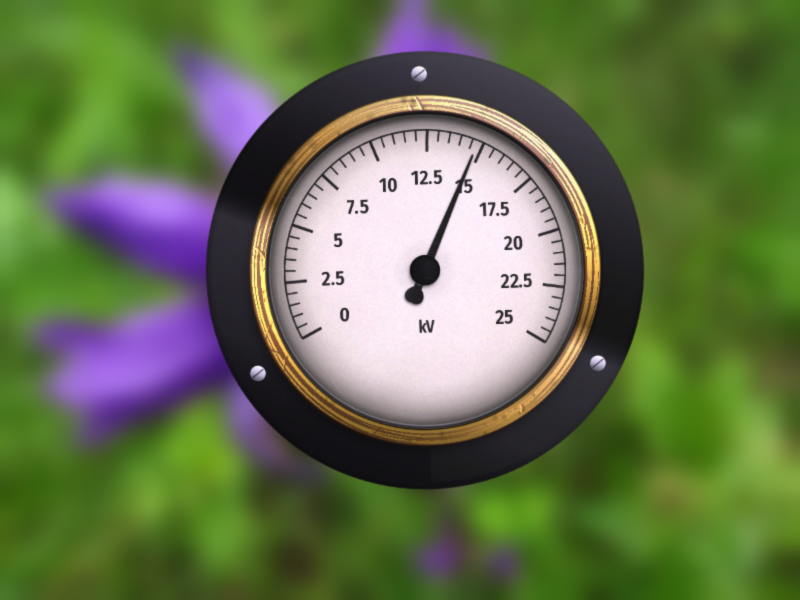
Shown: value=14.75 unit=kV
